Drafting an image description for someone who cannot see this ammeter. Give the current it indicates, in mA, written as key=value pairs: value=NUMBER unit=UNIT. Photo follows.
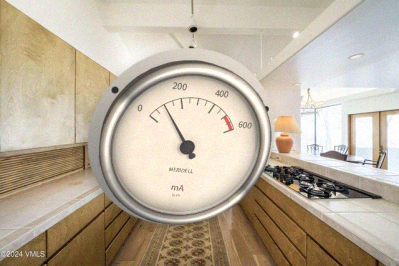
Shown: value=100 unit=mA
